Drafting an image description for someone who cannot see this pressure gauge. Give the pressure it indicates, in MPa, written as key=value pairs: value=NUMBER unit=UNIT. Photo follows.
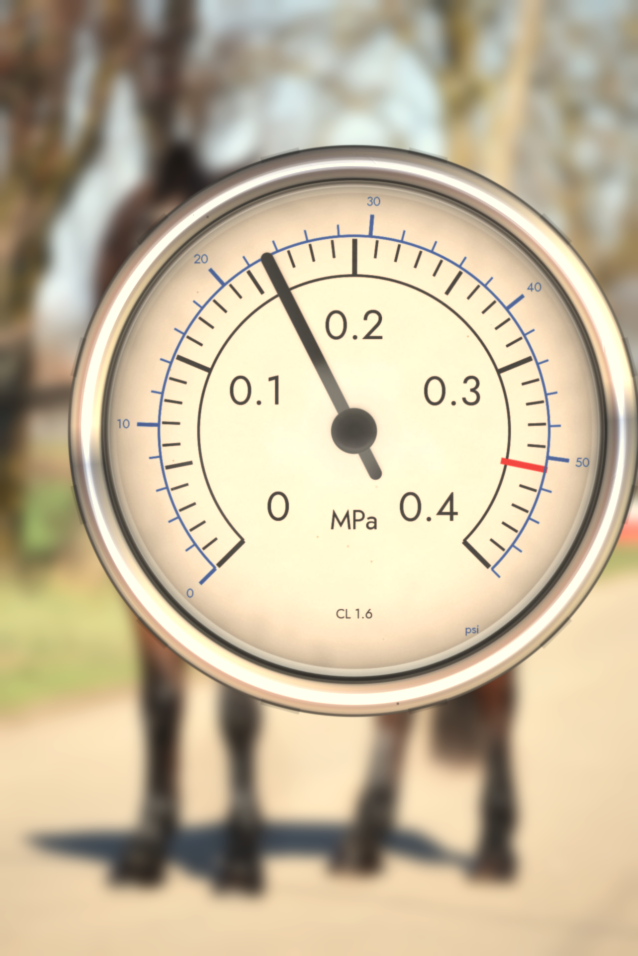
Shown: value=0.16 unit=MPa
